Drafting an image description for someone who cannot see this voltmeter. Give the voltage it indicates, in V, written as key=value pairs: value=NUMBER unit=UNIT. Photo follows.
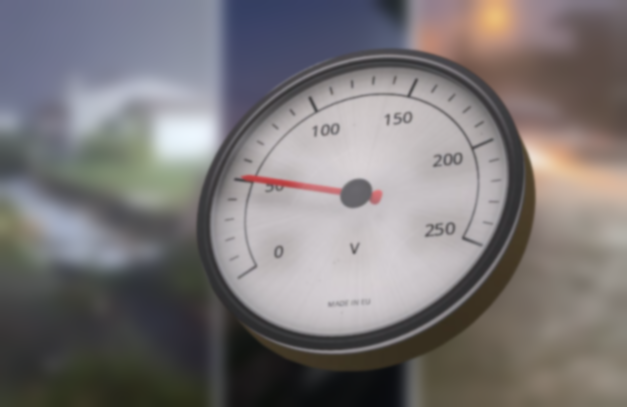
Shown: value=50 unit=V
